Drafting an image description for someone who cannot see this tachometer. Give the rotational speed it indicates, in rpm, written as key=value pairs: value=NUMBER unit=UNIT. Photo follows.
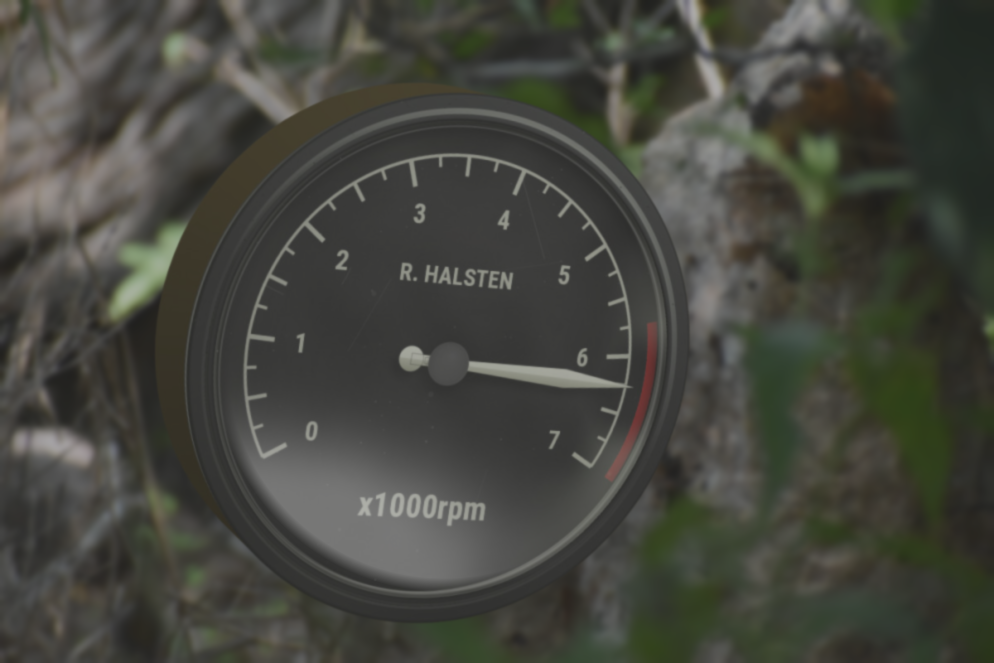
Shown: value=6250 unit=rpm
